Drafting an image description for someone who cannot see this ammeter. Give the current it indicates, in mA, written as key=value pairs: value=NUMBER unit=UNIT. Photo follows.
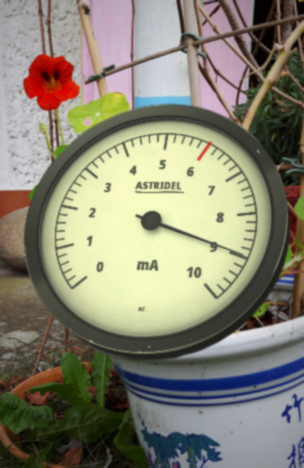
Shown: value=9 unit=mA
